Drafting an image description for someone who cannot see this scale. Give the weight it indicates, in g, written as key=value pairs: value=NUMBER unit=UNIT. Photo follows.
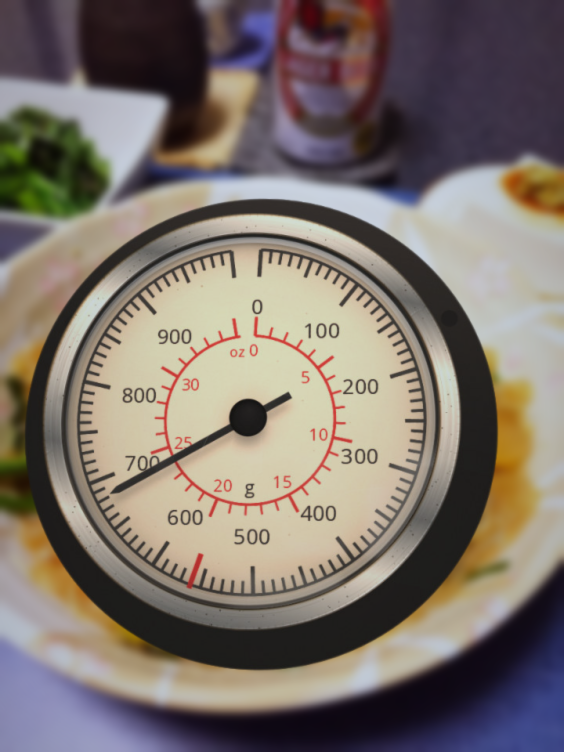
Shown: value=680 unit=g
